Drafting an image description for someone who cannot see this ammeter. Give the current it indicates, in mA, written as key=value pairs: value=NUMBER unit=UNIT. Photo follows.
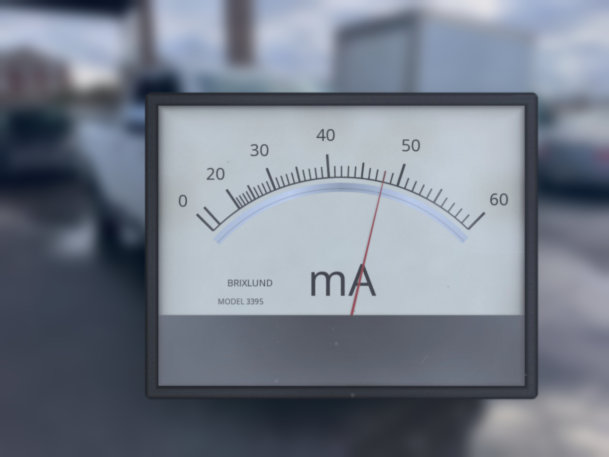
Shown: value=48 unit=mA
